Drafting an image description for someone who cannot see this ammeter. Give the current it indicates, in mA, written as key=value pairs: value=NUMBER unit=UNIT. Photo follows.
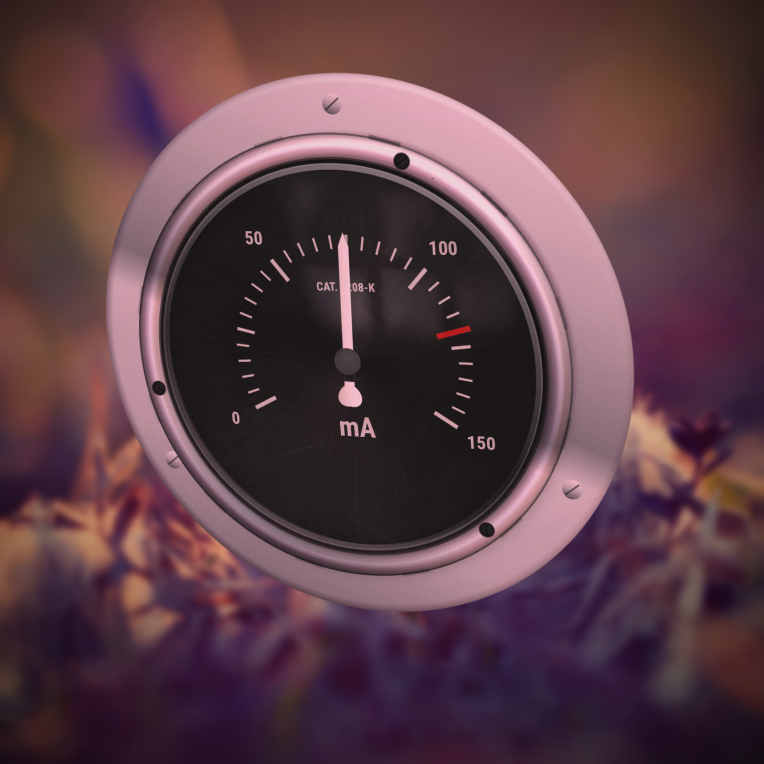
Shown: value=75 unit=mA
